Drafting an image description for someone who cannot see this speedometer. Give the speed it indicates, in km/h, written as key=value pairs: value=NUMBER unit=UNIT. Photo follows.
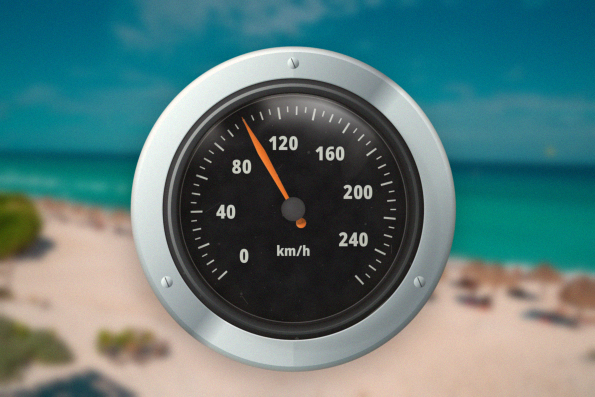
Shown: value=100 unit=km/h
